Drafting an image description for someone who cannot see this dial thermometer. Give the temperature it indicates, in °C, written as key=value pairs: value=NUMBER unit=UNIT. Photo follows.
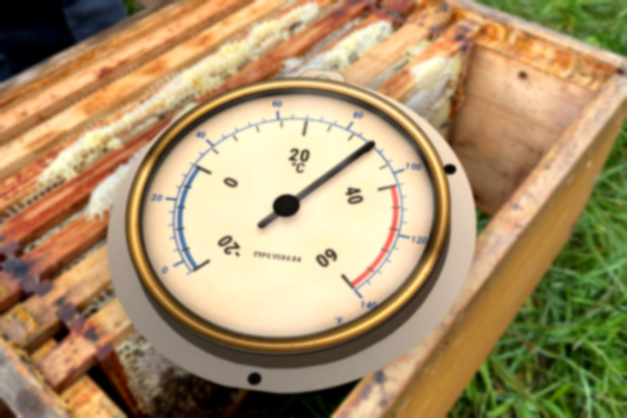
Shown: value=32 unit=°C
